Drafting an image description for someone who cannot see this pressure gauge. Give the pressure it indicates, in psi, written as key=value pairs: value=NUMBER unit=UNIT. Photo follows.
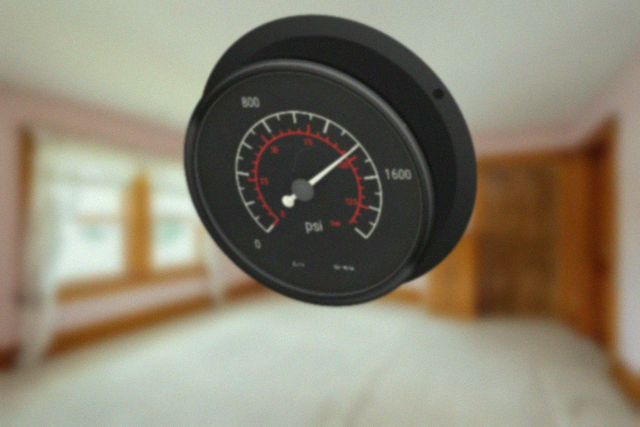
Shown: value=1400 unit=psi
